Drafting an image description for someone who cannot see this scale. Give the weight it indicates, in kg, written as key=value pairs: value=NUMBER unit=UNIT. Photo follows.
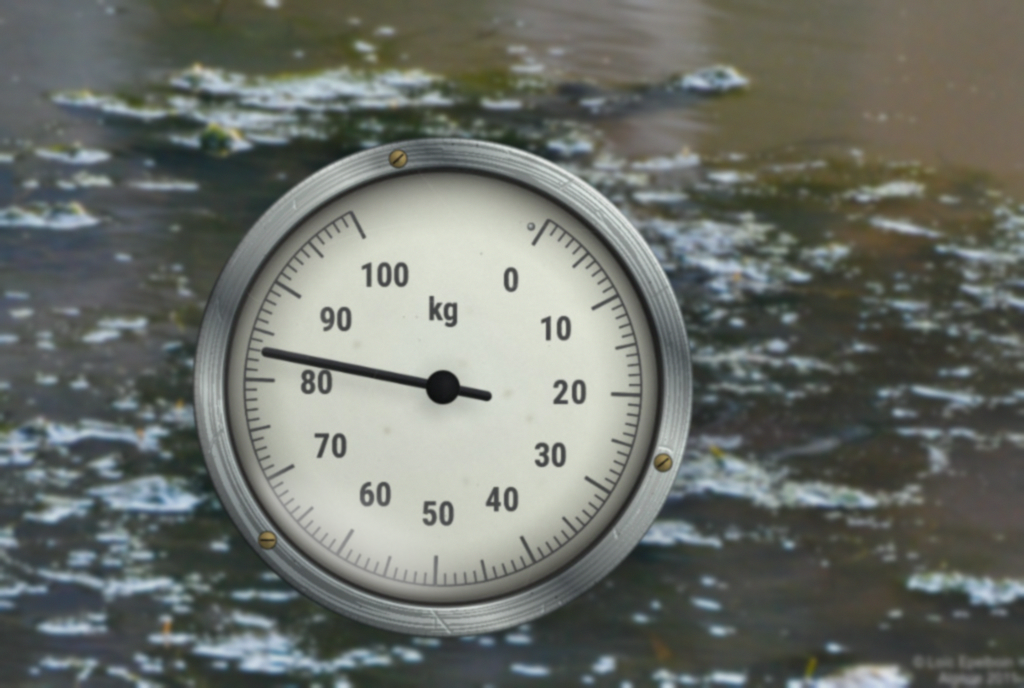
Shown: value=83 unit=kg
